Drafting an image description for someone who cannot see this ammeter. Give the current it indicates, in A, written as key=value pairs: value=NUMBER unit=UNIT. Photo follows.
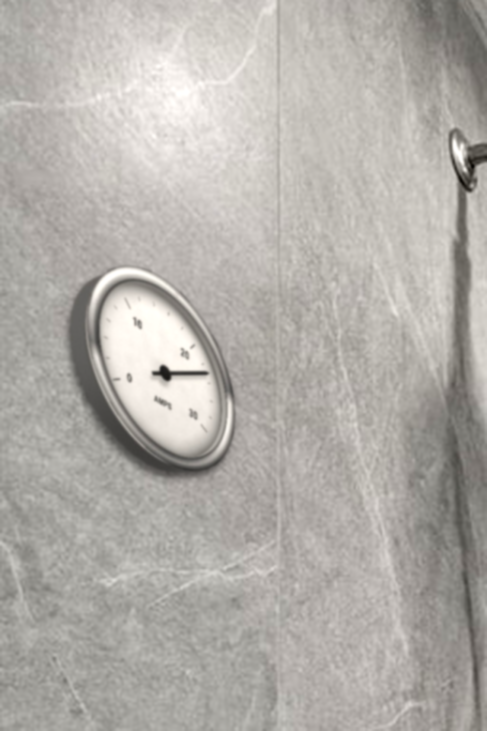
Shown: value=23 unit=A
